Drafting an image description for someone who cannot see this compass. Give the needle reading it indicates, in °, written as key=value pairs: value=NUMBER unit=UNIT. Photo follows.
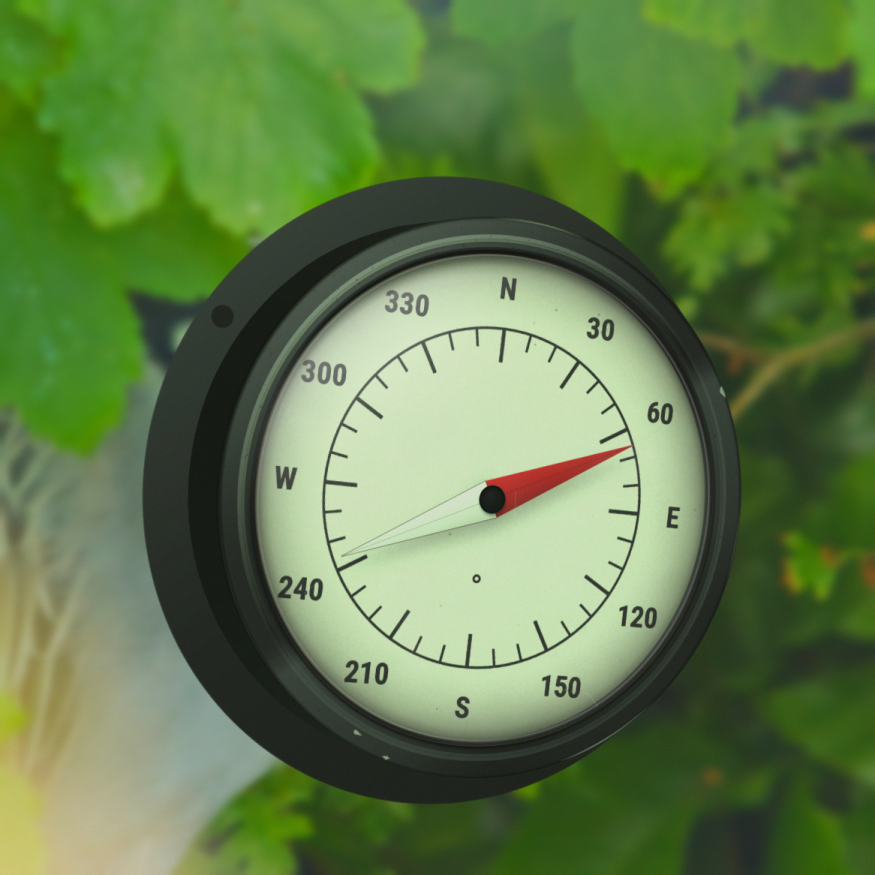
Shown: value=65 unit=°
